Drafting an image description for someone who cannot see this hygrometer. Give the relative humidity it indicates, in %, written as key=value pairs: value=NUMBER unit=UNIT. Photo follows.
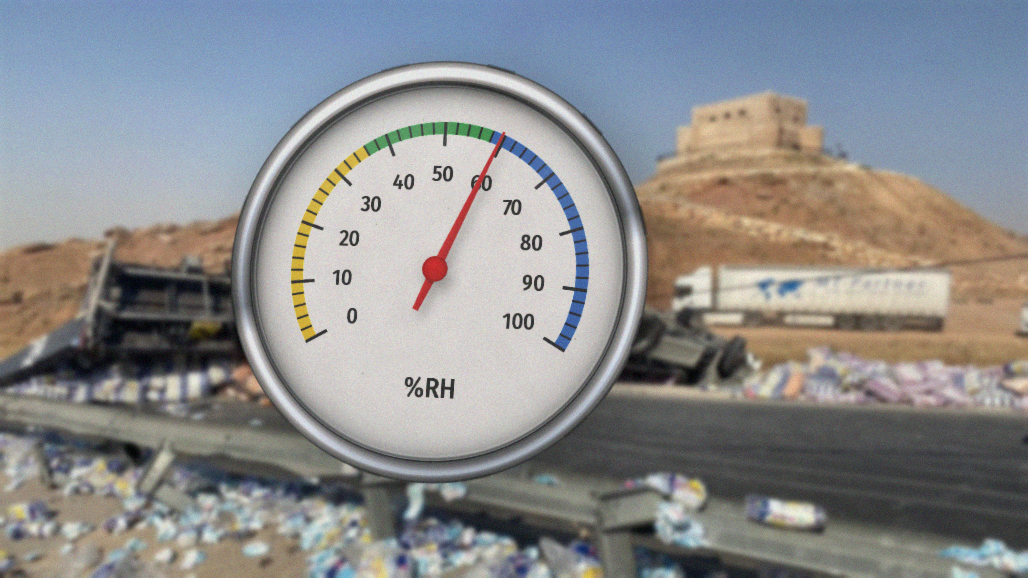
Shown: value=60 unit=%
